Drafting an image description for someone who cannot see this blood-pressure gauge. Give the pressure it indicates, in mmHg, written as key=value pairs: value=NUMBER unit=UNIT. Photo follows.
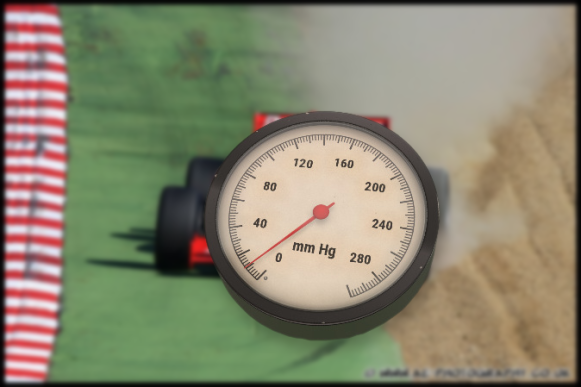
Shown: value=10 unit=mmHg
